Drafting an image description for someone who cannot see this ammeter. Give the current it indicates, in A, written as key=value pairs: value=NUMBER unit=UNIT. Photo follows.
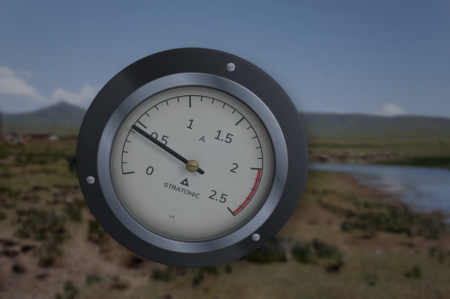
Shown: value=0.45 unit=A
